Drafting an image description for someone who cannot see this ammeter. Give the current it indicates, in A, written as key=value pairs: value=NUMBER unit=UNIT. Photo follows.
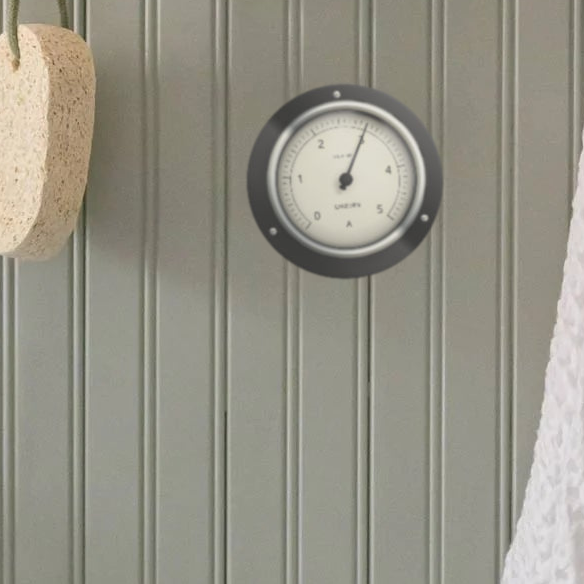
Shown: value=3 unit=A
